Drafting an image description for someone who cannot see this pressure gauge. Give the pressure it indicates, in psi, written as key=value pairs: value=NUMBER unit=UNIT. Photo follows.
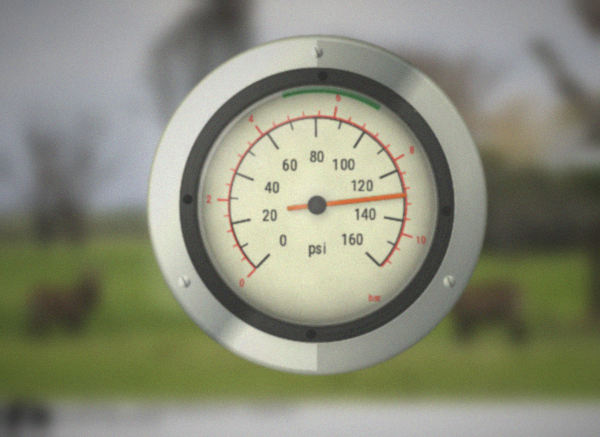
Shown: value=130 unit=psi
